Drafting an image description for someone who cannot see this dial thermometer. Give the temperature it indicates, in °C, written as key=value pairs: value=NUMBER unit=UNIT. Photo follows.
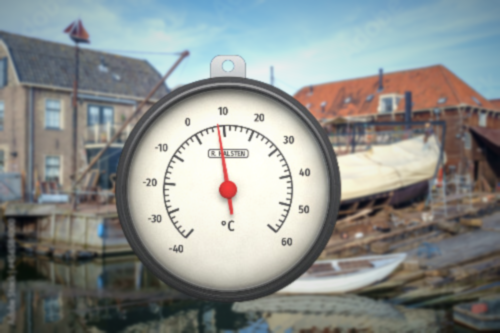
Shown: value=8 unit=°C
